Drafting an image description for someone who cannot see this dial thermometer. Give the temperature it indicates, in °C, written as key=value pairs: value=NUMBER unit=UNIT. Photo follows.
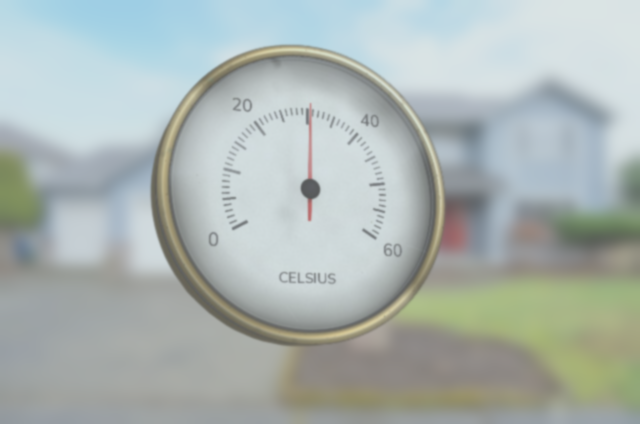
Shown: value=30 unit=°C
